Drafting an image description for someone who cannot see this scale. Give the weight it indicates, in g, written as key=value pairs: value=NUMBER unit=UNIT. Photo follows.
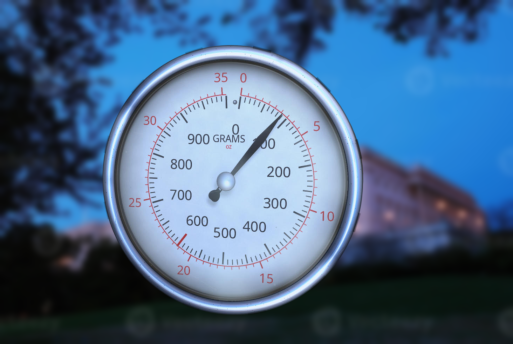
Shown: value=90 unit=g
